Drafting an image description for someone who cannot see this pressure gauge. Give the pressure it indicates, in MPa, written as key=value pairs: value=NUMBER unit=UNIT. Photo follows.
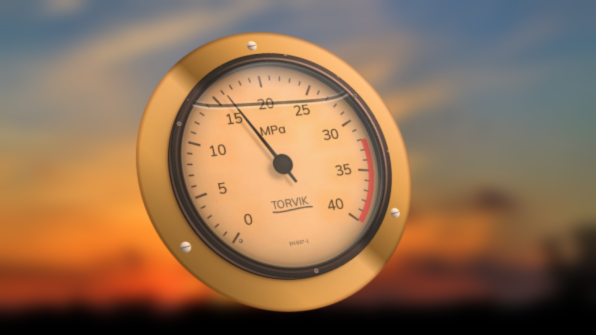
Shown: value=16 unit=MPa
